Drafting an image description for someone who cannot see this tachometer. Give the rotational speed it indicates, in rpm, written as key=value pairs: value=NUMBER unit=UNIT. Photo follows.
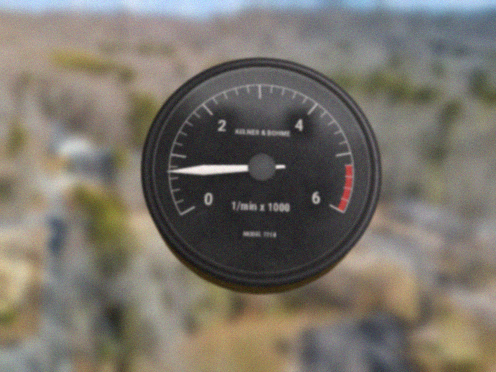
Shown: value=700 unit=rpm
